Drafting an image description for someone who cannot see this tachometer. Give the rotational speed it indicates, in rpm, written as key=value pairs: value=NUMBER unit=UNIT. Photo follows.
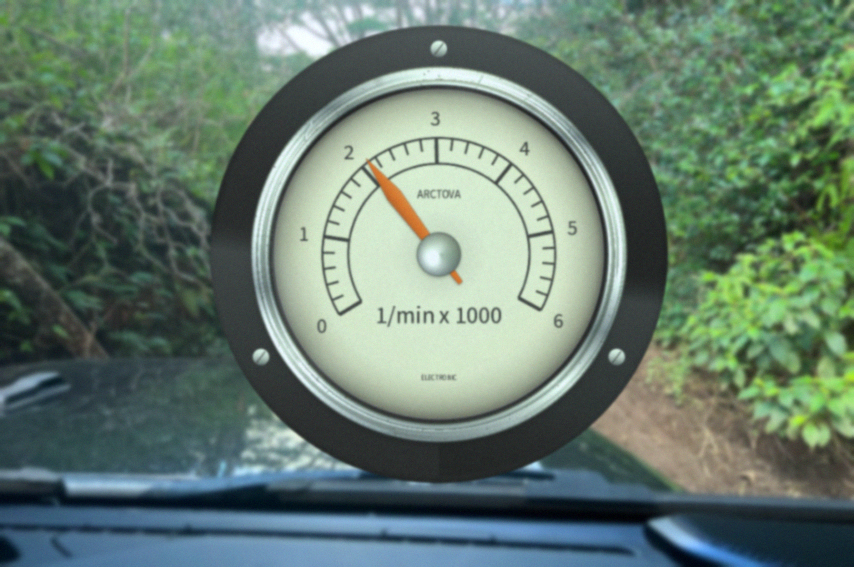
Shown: value=2100 unit=rpm
